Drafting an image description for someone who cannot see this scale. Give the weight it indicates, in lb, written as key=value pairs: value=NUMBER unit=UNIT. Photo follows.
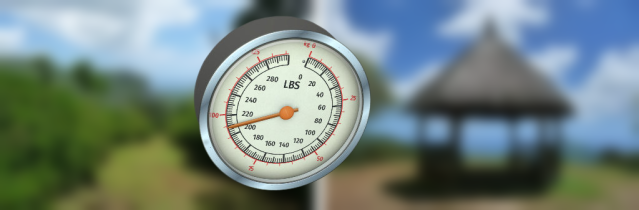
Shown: value=210 unit=lb
